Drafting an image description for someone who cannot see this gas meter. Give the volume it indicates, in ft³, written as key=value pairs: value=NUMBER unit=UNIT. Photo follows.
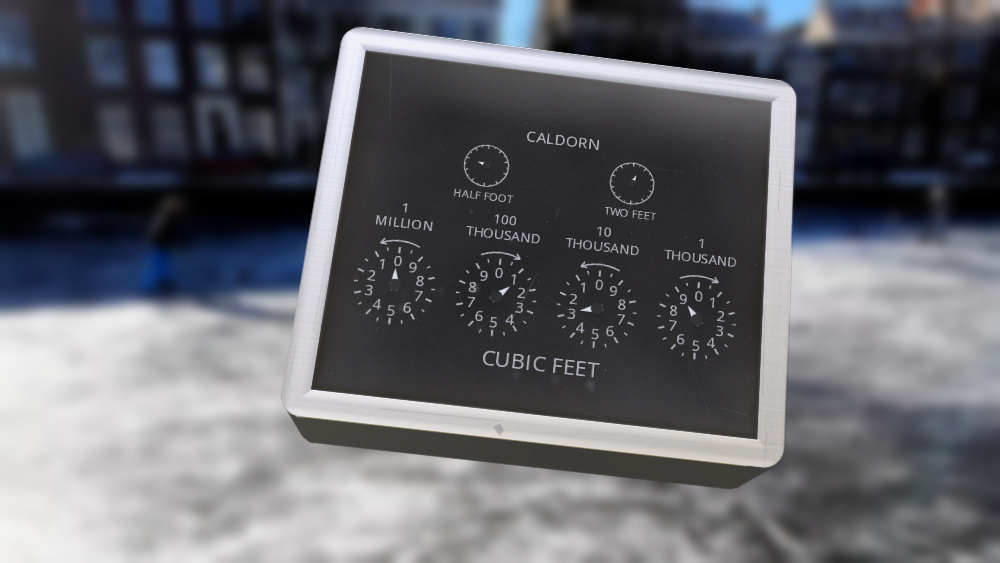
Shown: value=12900 unit=ft³
